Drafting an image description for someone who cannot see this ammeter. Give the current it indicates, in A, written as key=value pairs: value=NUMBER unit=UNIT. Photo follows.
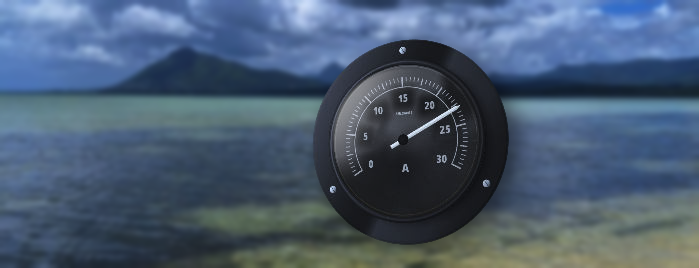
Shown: value=23 unit=A
